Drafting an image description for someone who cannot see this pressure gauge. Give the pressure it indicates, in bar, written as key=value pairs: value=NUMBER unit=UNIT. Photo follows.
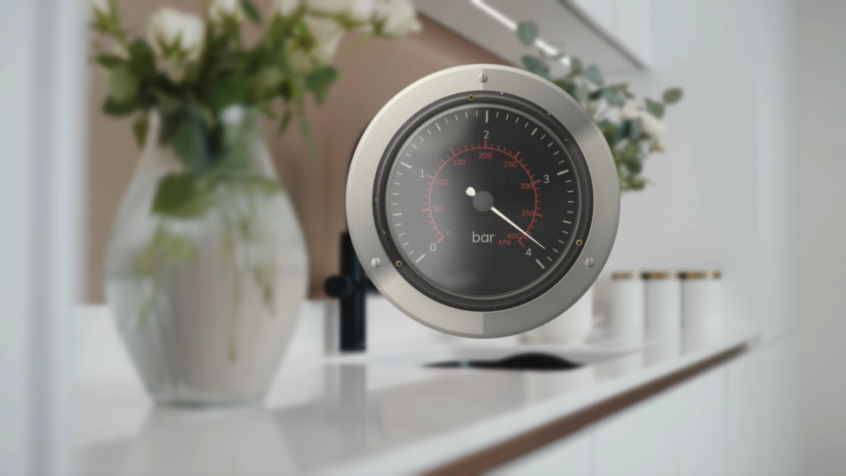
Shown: value=3.85 unit=bar
